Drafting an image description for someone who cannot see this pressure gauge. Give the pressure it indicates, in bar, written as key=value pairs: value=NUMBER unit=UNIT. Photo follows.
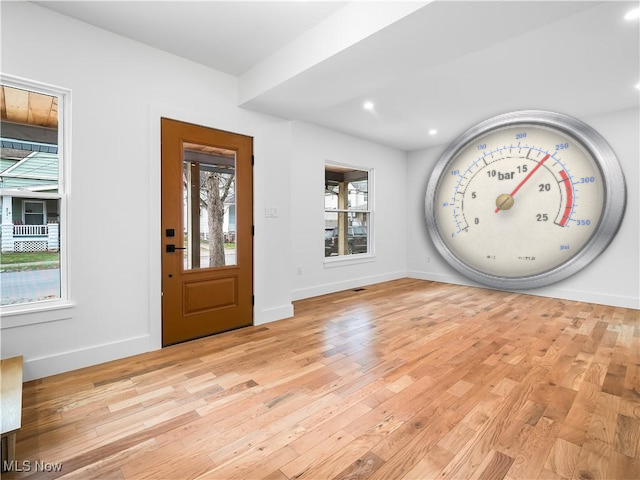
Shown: value=17 unit=bar
